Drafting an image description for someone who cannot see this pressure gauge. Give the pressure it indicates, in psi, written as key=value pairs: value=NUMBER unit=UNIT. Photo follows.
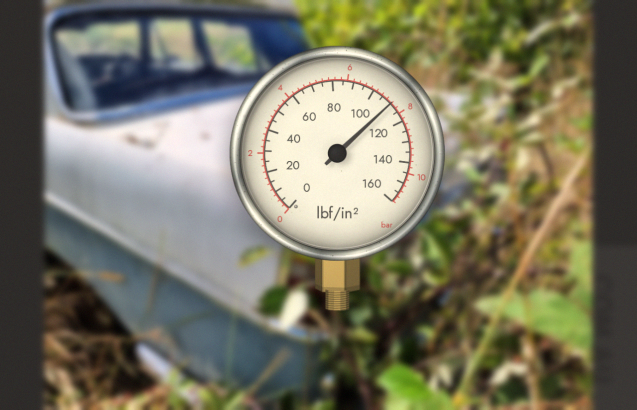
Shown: value=110 unit=psi
